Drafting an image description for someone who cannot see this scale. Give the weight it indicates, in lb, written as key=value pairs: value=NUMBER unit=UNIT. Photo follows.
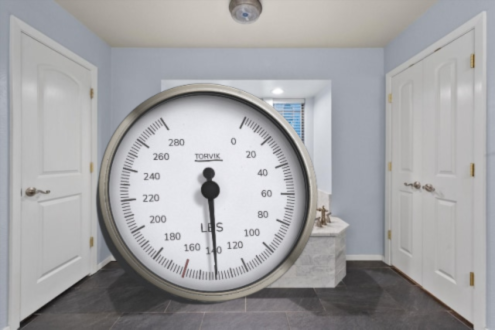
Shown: value=140 unit=lb
